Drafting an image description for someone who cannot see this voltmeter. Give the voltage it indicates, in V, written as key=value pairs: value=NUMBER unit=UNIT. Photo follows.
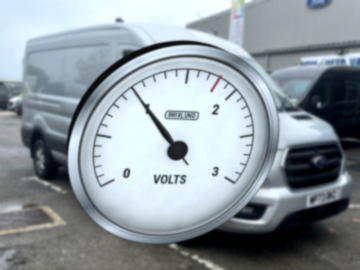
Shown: value=1 unit=V
